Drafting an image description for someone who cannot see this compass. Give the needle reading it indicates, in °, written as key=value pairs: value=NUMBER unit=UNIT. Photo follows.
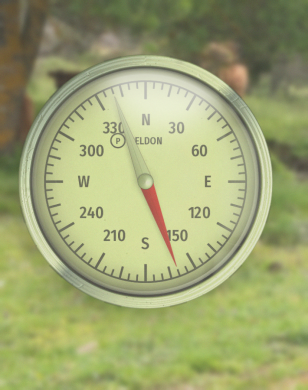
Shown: value=160 unit=°
